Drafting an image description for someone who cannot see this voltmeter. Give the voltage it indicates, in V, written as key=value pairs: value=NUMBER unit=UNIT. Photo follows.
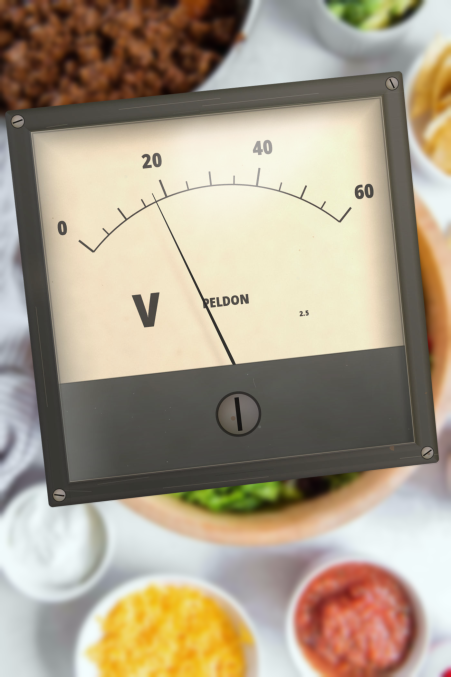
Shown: value=17.5 unit=V
